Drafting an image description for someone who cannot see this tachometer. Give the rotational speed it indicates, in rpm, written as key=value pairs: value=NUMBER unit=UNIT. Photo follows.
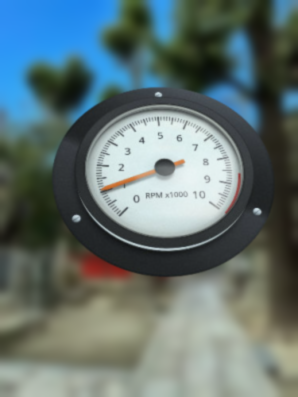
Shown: value=1000 unit=rpm
